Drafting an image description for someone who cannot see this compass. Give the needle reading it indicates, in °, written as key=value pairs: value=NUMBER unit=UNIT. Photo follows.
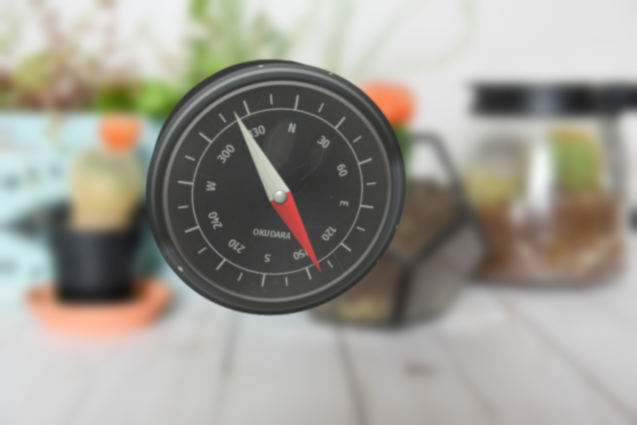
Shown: value=142.5 unit=°
